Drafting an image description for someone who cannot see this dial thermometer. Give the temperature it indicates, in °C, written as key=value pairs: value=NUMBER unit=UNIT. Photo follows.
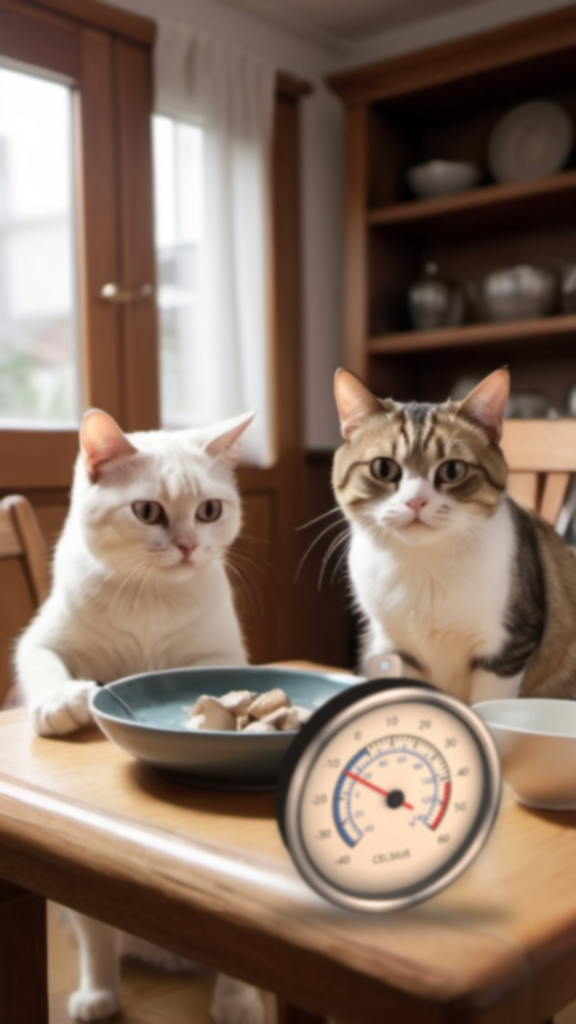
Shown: value=-10 unit=°C
